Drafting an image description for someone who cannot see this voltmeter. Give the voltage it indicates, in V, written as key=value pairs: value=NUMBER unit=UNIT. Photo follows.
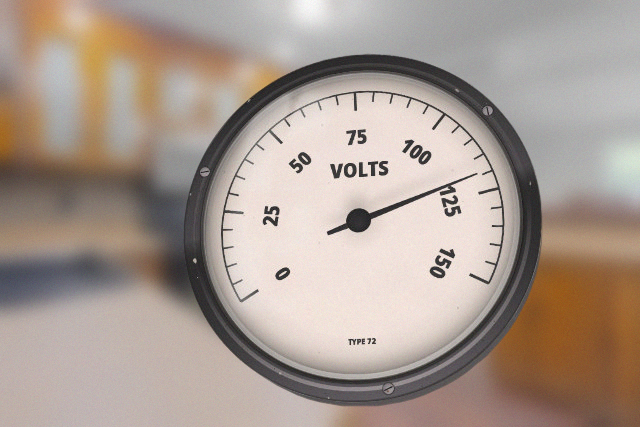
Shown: value=120 unit=V
